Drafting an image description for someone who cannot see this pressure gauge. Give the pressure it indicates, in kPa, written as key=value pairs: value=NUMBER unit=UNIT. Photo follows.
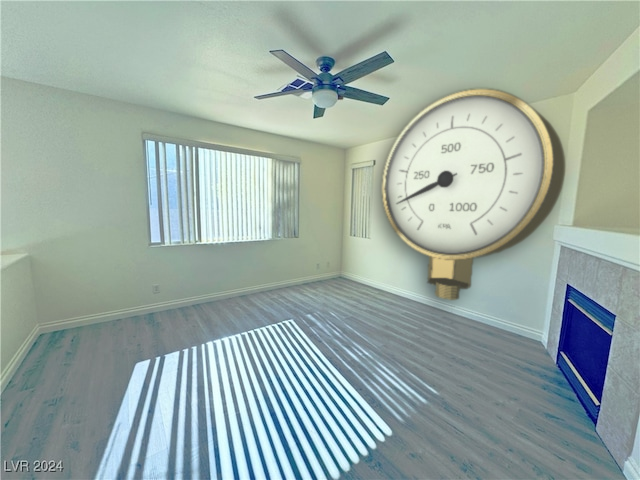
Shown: value=125 unit=kPa
